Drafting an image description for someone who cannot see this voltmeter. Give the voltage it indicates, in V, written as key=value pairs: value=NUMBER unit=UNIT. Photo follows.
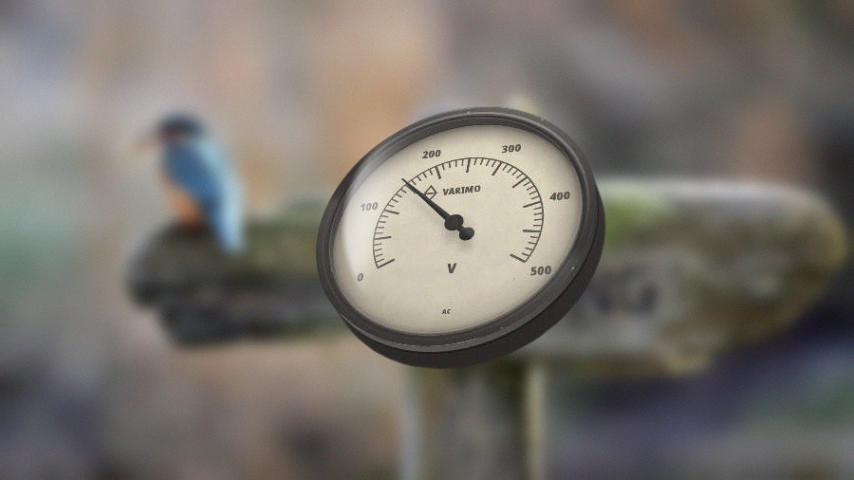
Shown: value=150 unit=V
